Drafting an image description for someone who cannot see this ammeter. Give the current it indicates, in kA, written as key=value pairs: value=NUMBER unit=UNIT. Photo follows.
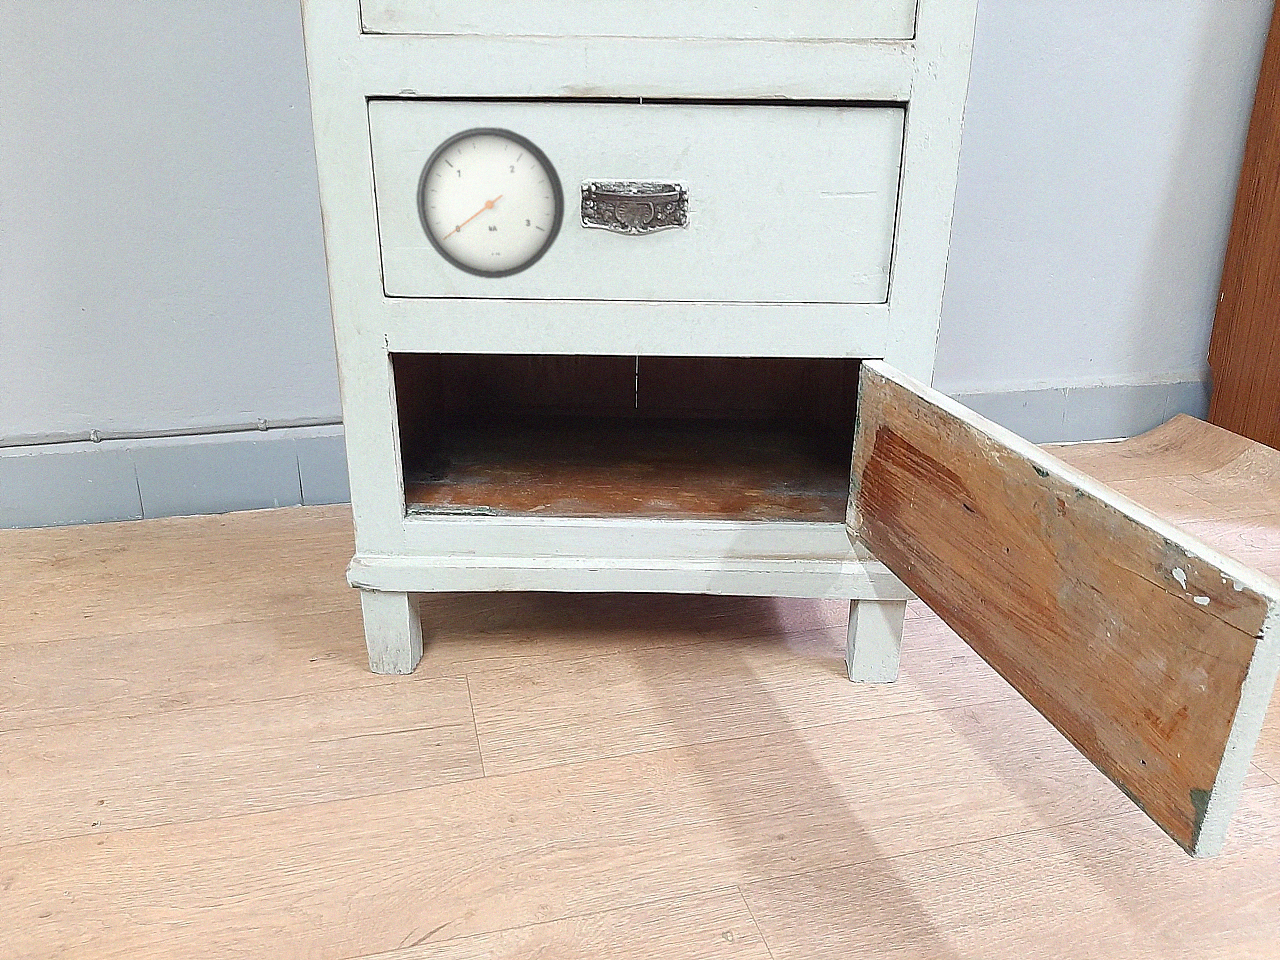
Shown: value=0 unit=kA
